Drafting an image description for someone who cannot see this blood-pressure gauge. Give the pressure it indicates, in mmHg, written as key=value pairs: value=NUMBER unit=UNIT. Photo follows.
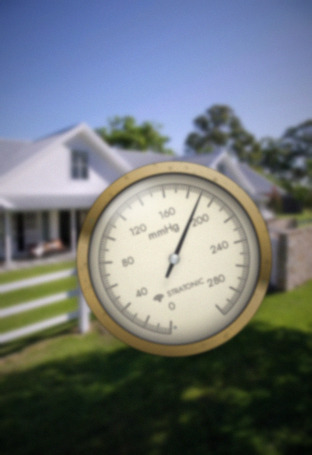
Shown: value=190 unit=mmHg
